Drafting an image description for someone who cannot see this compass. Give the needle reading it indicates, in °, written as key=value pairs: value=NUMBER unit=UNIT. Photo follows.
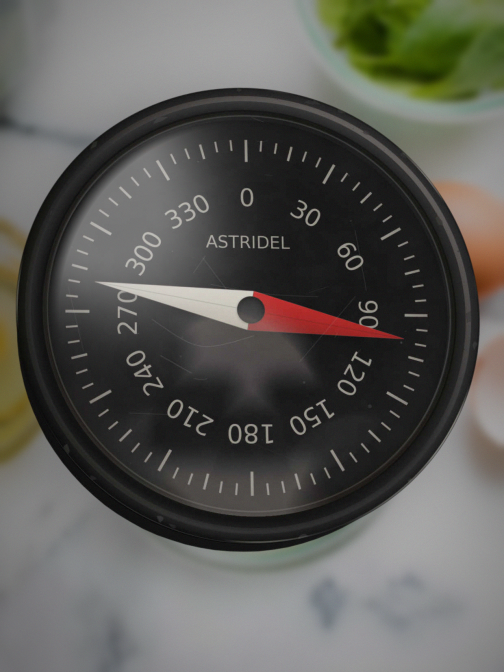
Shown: value=100 unit=°
